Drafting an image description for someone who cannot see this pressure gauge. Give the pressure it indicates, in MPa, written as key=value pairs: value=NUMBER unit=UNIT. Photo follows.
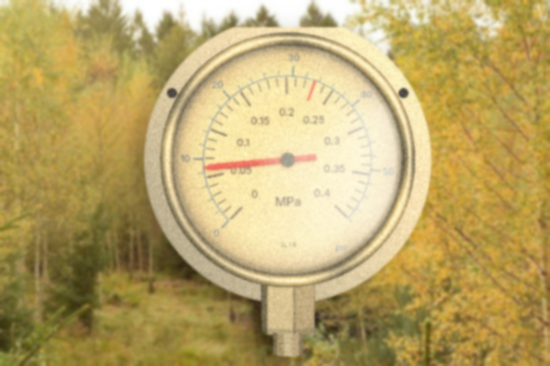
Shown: value=0.06 unit=MPa
